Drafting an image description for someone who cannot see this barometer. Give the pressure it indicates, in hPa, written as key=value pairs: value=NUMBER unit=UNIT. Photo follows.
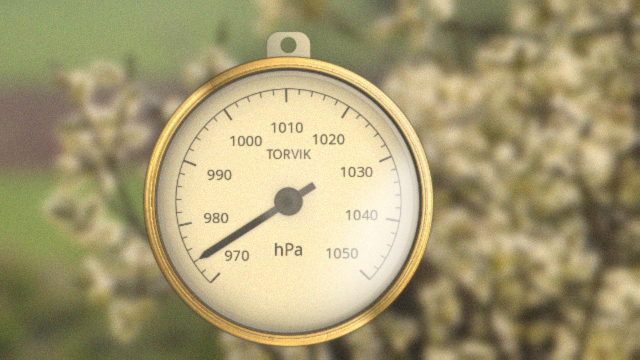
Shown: value=974 unit=hPa
